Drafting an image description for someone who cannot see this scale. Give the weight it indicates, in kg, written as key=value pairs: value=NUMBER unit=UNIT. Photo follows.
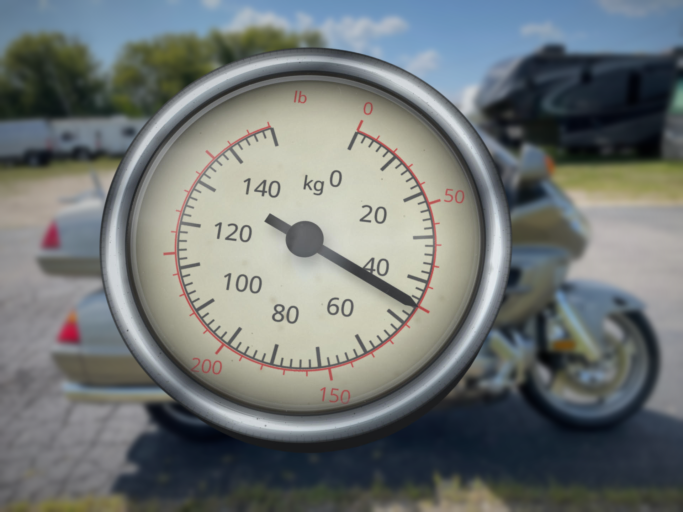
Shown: value=46 unit=kg
